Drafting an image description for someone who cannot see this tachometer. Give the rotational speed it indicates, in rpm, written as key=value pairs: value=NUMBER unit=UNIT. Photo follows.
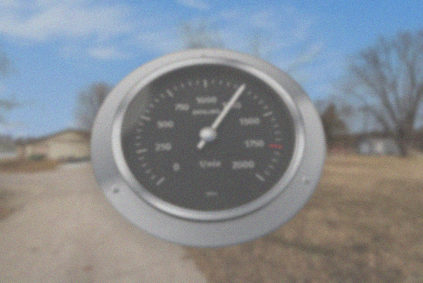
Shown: value=1250 unit=rpm
